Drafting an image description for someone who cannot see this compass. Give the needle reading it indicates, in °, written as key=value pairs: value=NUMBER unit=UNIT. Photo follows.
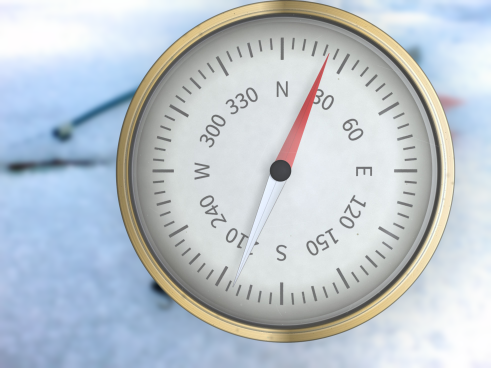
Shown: value=22.5 unit=°
